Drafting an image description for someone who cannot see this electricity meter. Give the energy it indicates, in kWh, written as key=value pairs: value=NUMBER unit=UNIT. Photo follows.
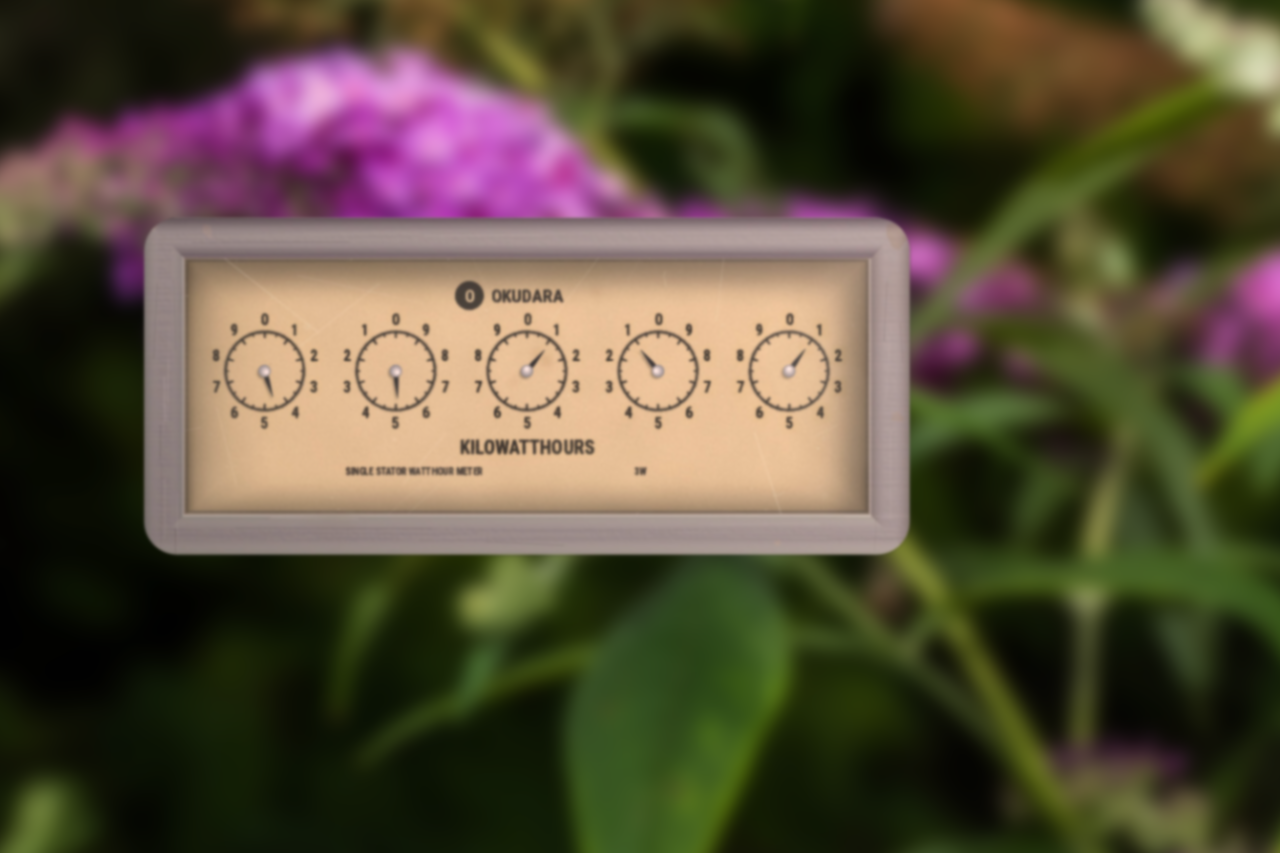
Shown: value=45111 unit=kWh
